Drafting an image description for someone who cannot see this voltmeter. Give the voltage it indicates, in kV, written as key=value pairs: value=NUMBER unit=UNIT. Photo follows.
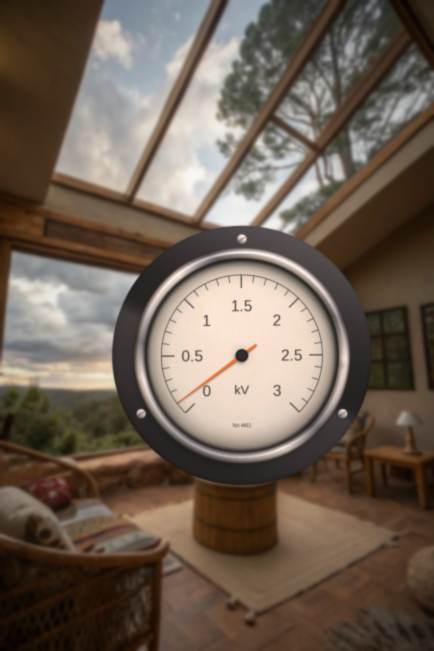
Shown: value=0.1 unit=kV
